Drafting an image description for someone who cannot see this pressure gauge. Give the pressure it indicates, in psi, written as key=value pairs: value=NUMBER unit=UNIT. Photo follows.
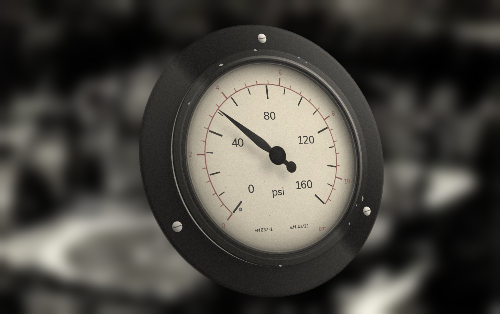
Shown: value=50 unit=psi
